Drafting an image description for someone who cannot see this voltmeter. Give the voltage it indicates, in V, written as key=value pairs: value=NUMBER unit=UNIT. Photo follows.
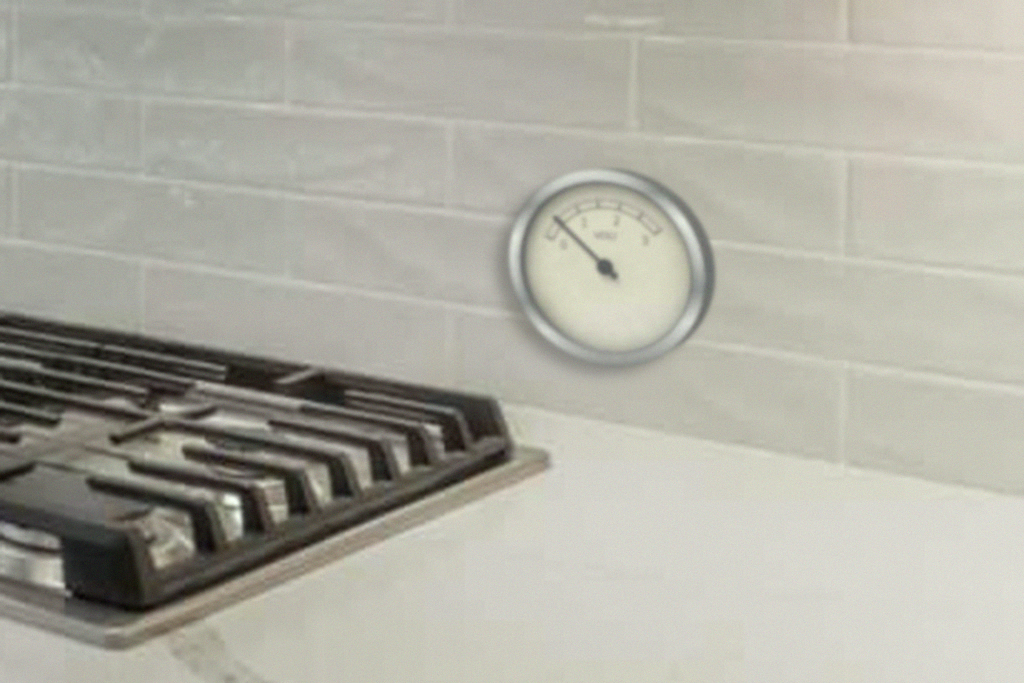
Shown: value=0.5 unit=V
